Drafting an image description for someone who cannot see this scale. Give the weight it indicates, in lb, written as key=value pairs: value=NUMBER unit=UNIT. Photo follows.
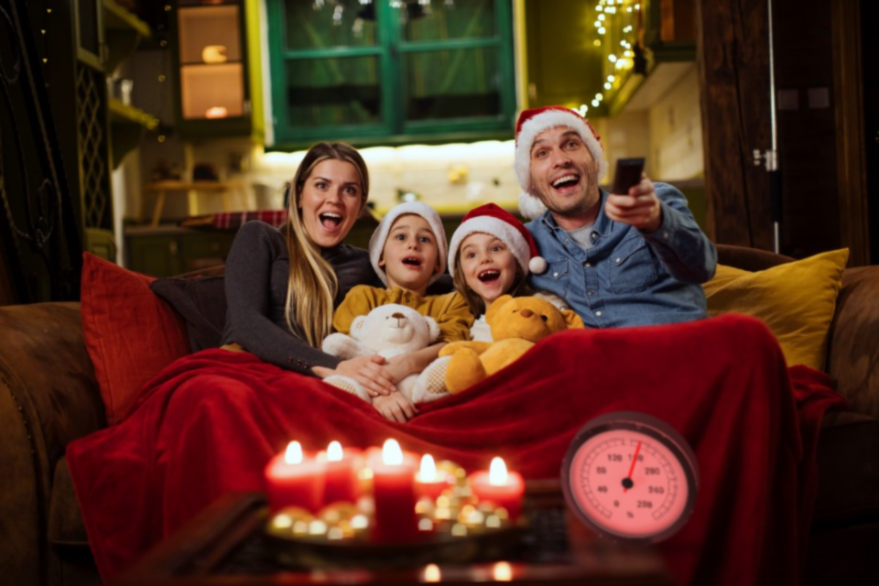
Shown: value=160 unit=lb
